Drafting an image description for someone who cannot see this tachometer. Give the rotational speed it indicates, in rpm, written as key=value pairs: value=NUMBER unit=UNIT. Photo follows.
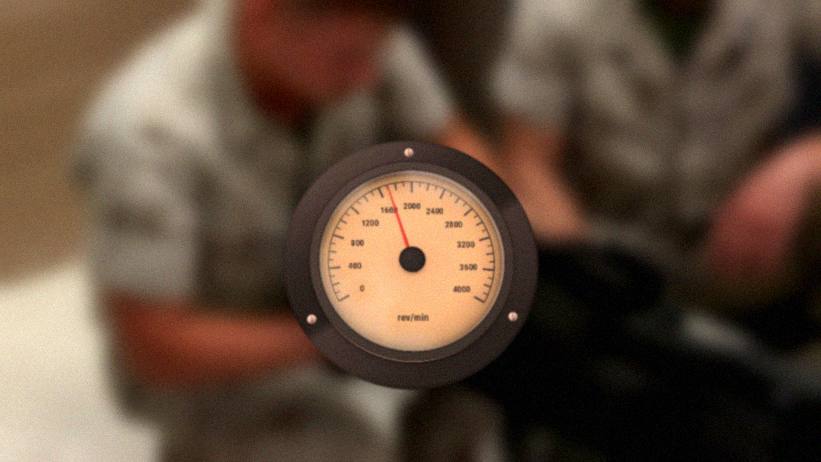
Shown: value=1700 unit=rpm
